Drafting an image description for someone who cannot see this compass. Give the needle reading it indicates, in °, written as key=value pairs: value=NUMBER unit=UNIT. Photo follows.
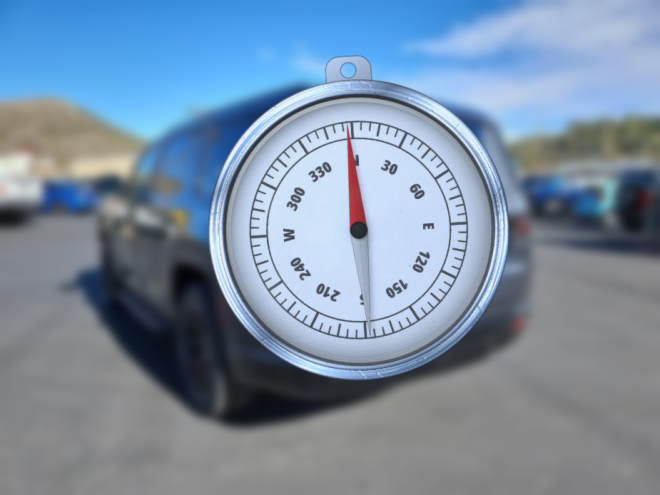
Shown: value=357.5 unit=°
